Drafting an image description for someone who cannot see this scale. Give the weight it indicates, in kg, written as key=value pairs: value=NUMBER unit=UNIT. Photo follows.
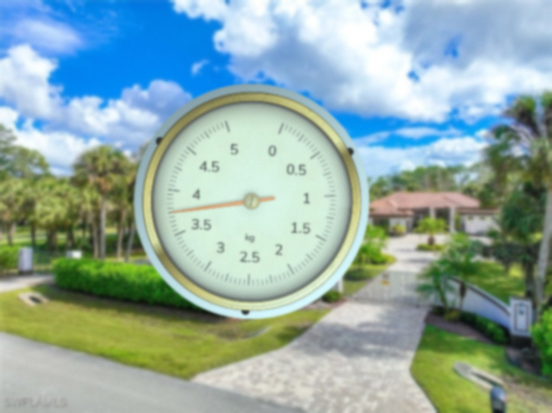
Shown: value=3.75 unit=kg
